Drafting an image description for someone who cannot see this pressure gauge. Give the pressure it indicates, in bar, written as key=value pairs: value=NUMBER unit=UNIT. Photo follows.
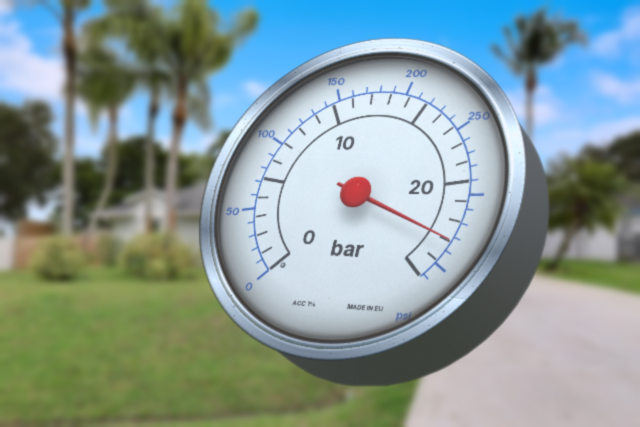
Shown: value=23 unit=bar
